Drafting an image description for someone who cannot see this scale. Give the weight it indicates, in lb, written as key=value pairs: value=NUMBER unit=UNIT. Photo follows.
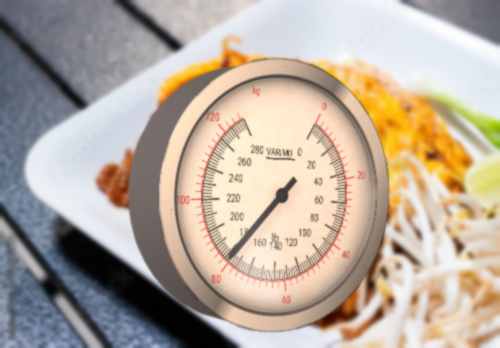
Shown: value=180 unit=lb
